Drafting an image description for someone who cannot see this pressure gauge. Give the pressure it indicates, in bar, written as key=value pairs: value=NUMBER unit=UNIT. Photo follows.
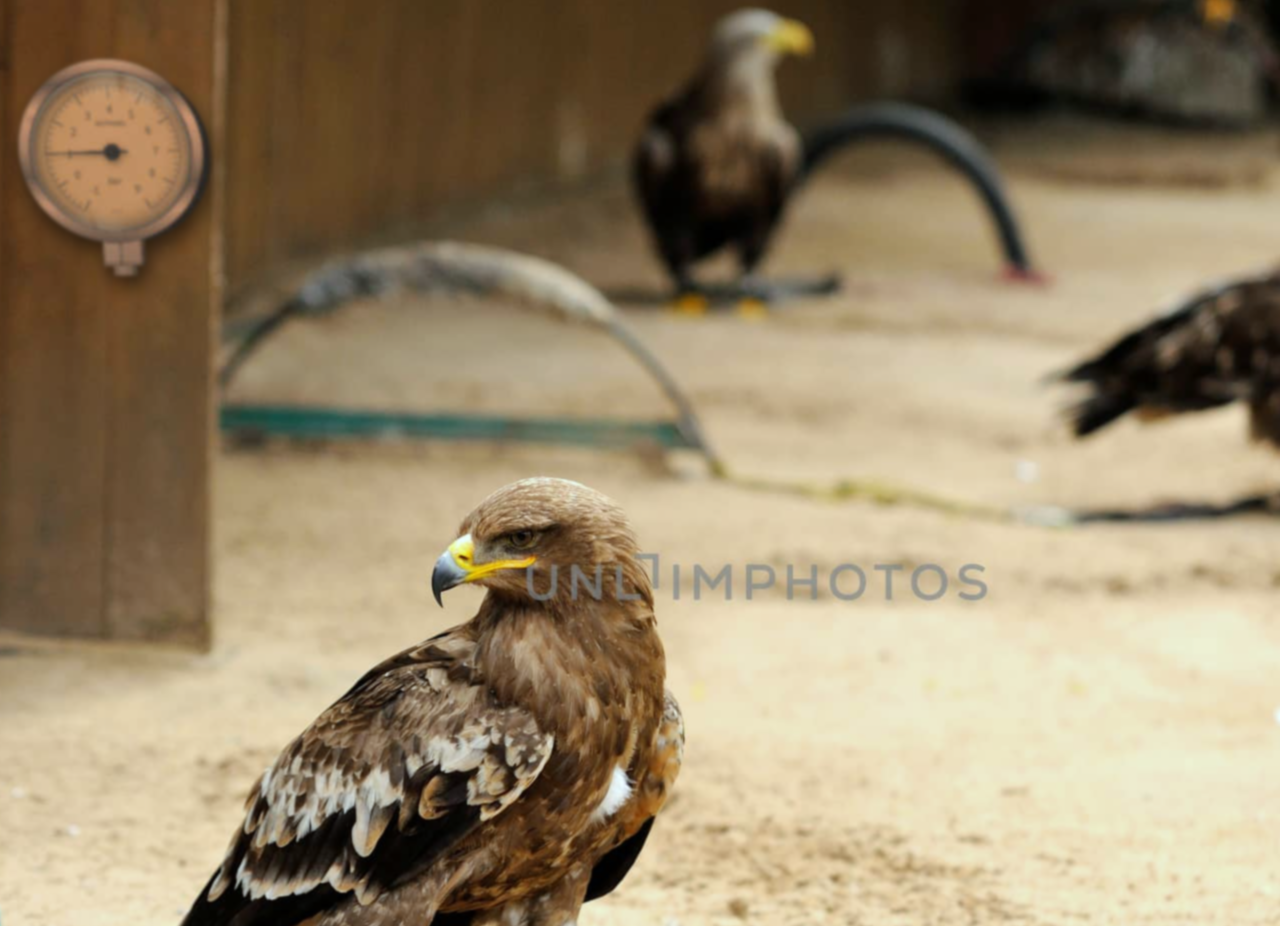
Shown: value=1 unit=bar
